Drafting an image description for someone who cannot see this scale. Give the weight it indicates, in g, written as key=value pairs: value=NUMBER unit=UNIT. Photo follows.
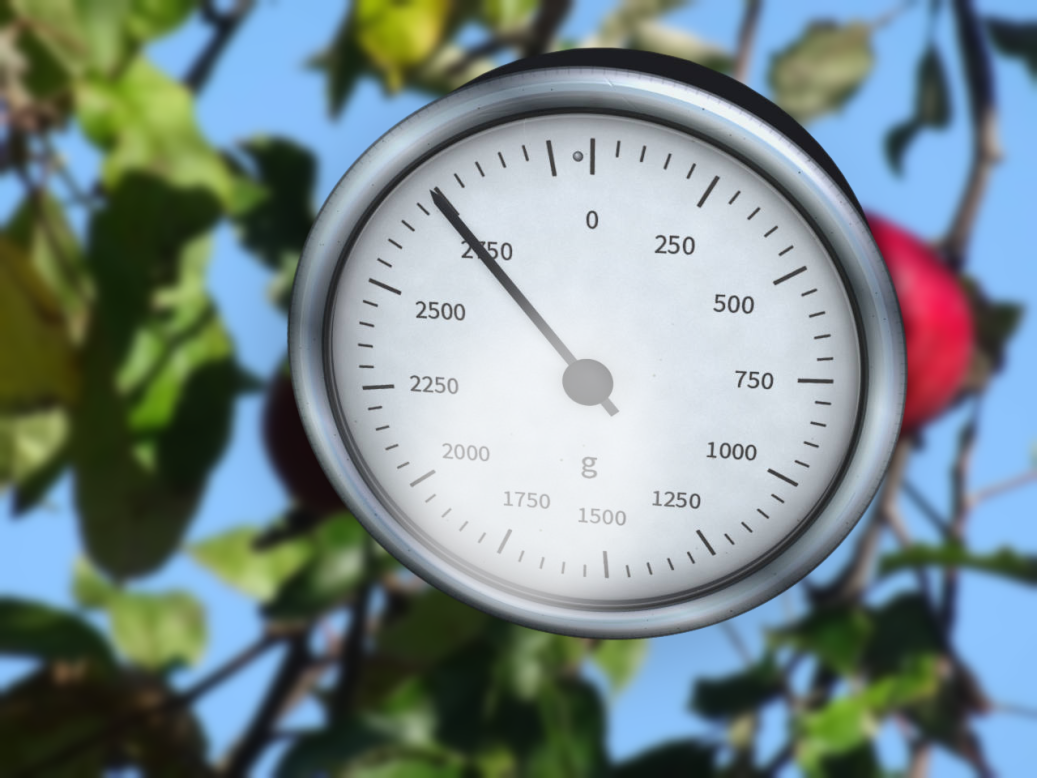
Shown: value=2750 unit=g
